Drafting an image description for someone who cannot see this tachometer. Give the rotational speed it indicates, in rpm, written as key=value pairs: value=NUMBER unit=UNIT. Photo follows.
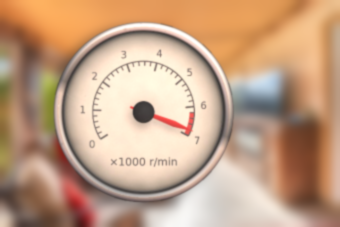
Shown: value=6800 unit=rpm
